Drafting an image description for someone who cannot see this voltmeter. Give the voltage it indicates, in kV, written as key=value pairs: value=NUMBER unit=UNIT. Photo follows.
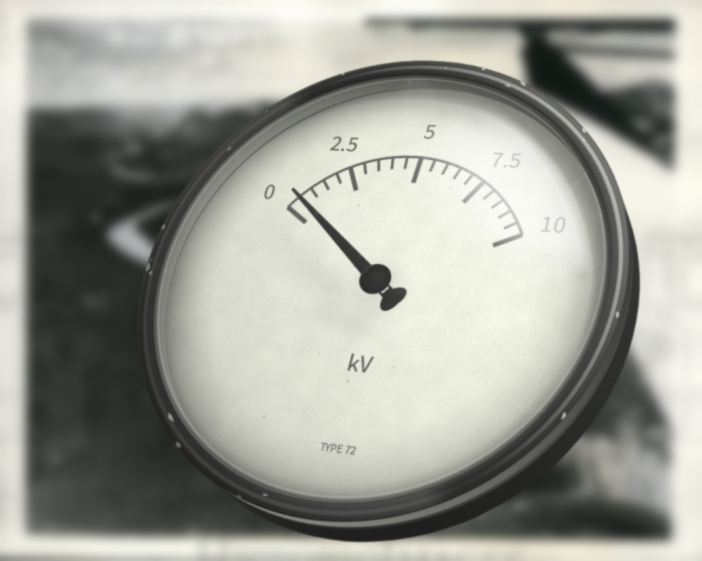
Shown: value=0.5 unit=kV
